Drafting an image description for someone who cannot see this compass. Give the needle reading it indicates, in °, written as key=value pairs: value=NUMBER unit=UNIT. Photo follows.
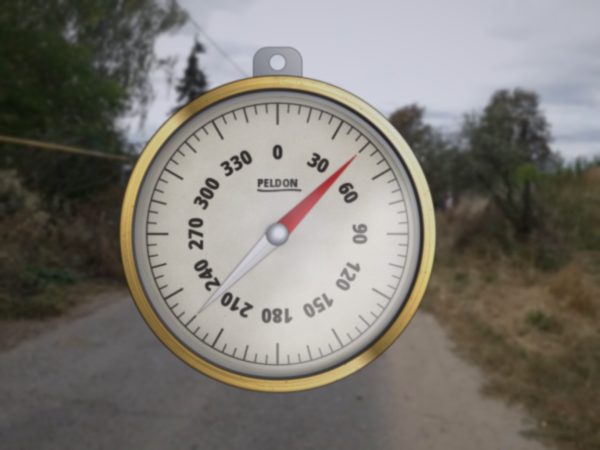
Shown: value=45 unit=°
